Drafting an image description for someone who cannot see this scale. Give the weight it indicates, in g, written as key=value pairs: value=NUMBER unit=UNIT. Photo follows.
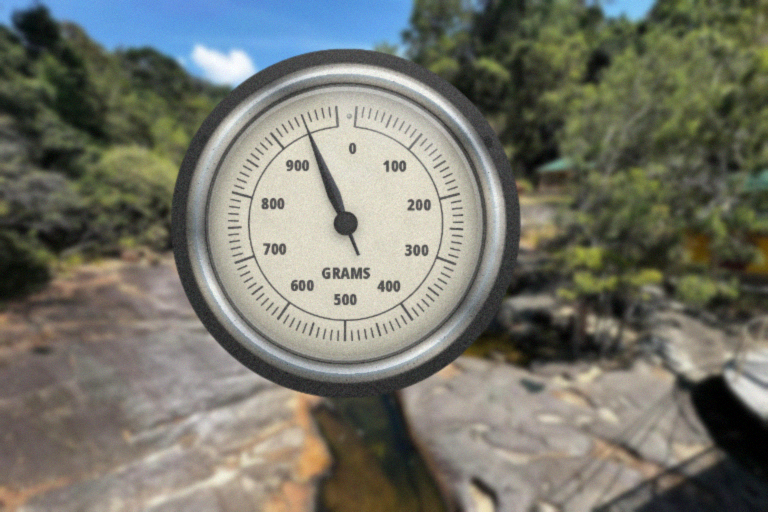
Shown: value=950 unit=g
